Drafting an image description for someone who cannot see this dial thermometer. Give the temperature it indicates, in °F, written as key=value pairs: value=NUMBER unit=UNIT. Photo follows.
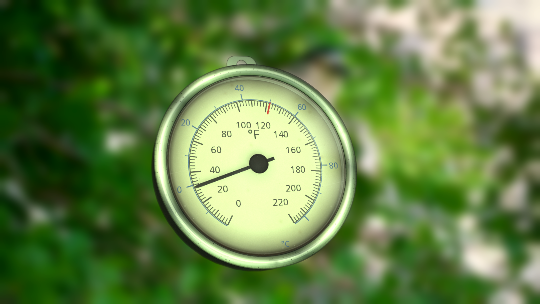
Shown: value=30 unit=°F
